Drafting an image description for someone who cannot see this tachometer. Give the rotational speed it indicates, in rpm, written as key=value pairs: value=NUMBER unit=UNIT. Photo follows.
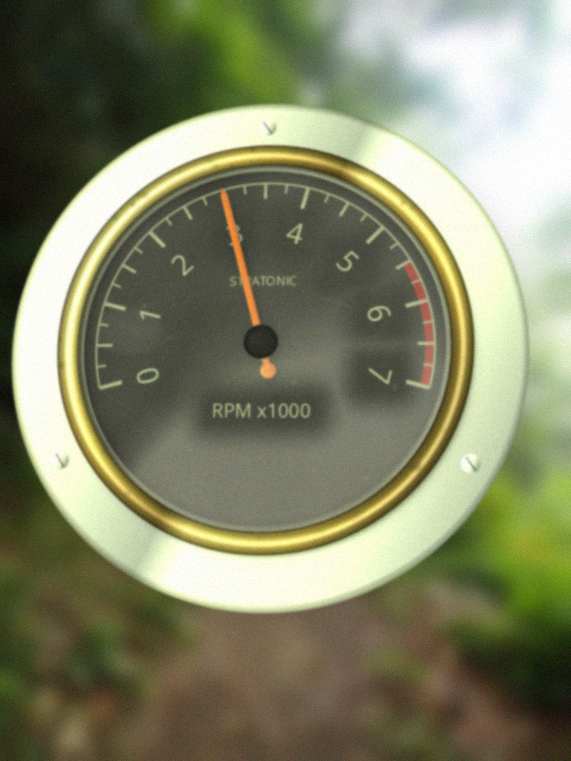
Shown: value=3000 unit=rpm
